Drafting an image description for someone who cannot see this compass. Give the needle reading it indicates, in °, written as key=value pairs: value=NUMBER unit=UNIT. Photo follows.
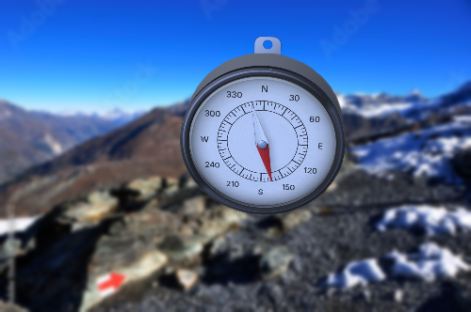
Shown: value=165 unit=°
